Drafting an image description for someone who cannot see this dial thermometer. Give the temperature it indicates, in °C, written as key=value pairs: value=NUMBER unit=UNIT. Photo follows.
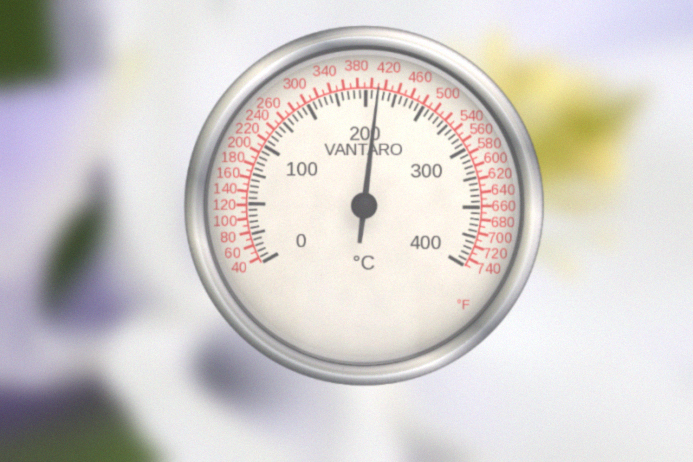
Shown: value=210 unit=°C
